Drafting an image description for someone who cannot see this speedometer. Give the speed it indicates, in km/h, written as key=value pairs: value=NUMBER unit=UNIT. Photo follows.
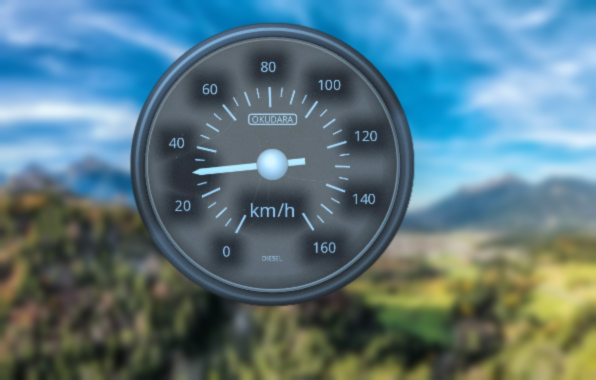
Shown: value=30 unit=km/h
